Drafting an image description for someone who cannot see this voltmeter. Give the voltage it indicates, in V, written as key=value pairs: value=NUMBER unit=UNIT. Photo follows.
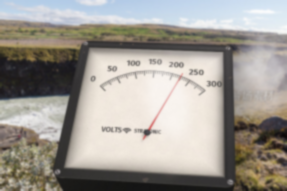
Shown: value=225 unit=V
